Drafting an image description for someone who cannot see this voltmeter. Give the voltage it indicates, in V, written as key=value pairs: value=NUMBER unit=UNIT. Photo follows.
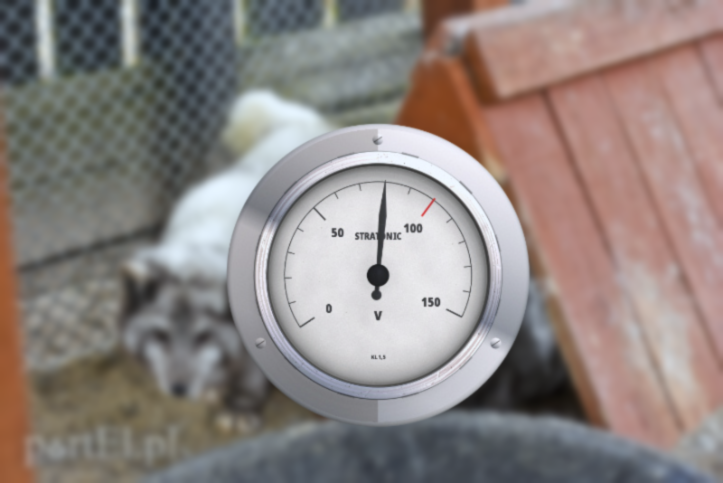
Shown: value=80 unit=V
